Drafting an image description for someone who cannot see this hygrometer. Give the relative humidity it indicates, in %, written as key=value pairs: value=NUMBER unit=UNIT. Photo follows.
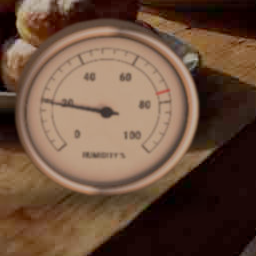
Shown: value=20 unit=%
